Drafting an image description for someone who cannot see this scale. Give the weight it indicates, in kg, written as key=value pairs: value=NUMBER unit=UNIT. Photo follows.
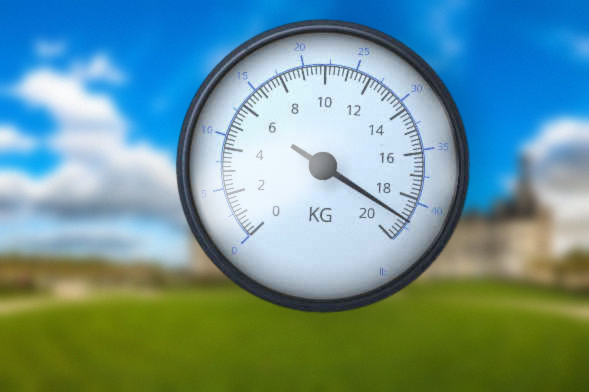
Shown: value=19 unit=kg
